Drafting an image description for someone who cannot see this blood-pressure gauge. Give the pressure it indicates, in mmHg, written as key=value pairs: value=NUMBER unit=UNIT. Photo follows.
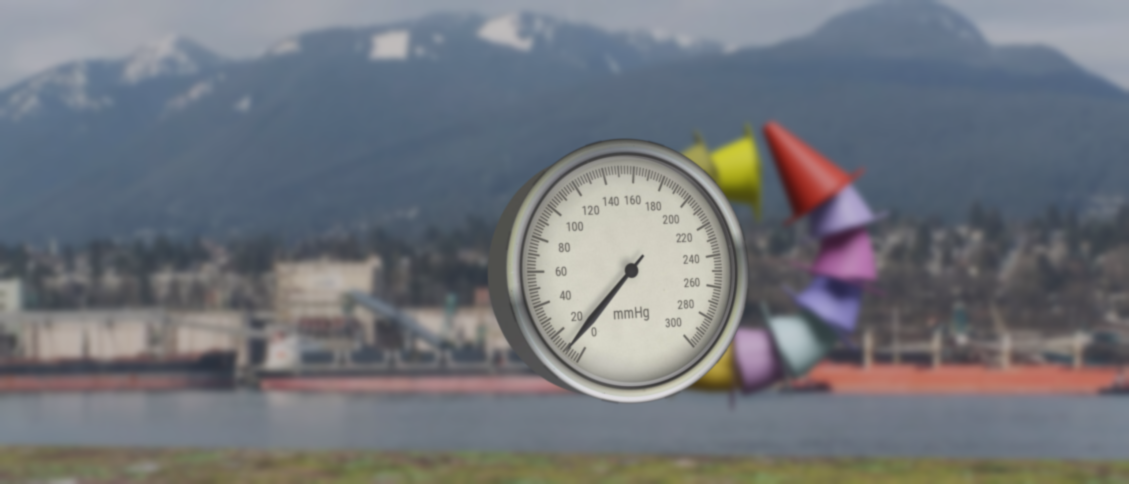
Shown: value=10 unit=mmHg
